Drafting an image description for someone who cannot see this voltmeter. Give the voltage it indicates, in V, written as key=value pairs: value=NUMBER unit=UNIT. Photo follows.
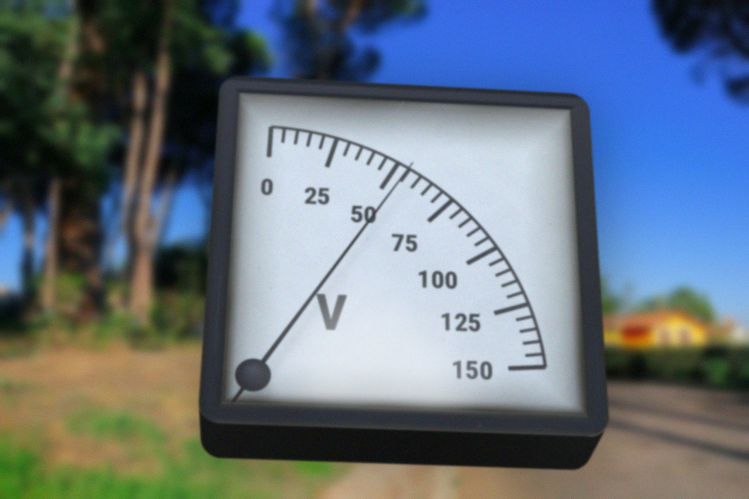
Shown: value=55 unit=V
